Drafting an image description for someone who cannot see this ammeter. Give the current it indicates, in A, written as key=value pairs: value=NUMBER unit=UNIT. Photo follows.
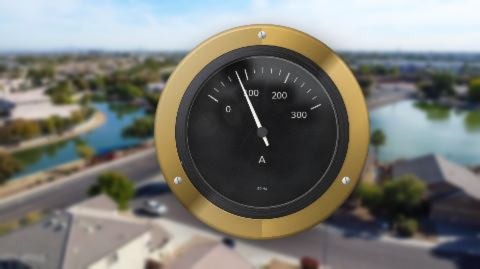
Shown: value=80 unit=A
